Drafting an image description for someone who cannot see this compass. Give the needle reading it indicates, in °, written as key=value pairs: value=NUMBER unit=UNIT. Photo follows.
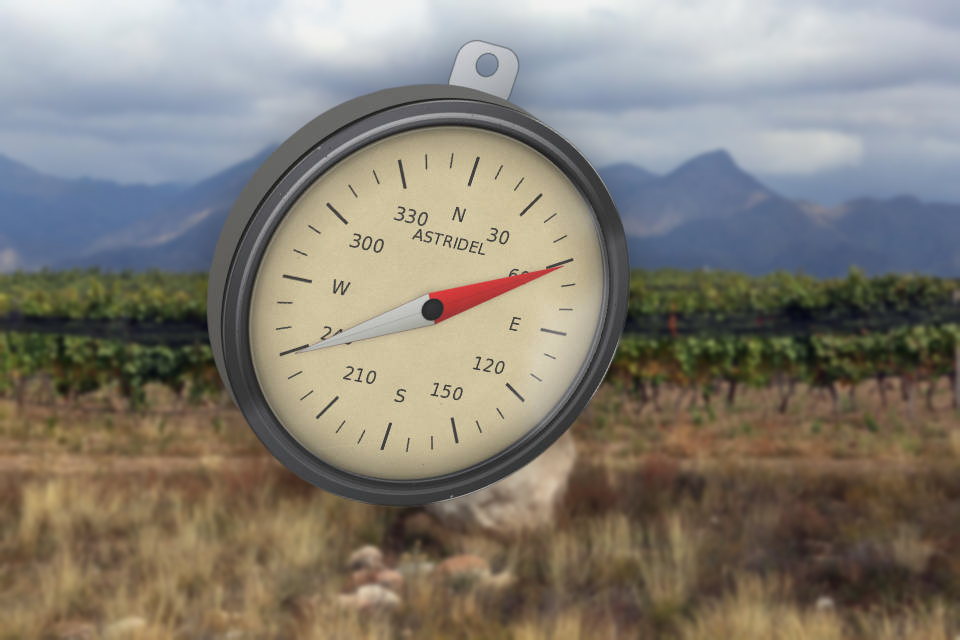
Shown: value=60 unit=°
